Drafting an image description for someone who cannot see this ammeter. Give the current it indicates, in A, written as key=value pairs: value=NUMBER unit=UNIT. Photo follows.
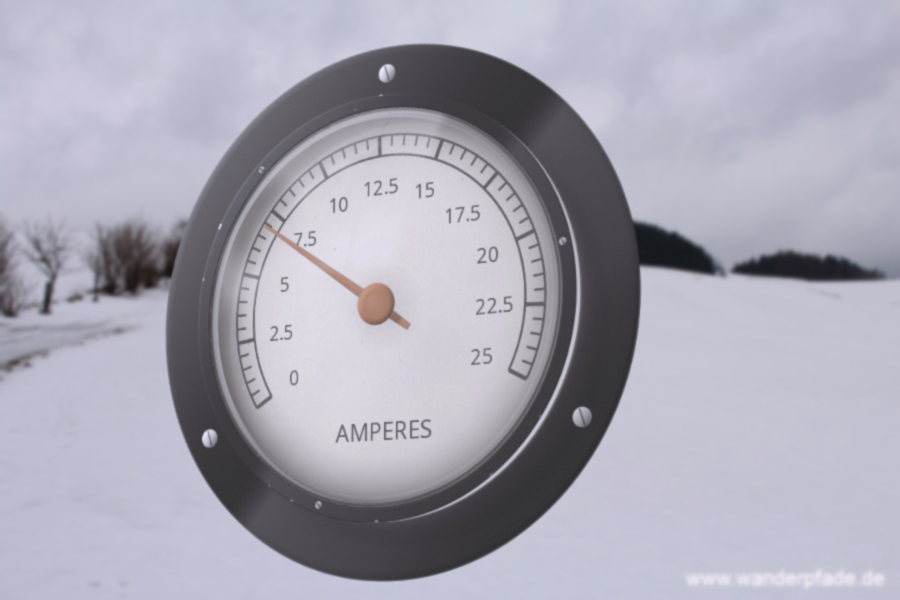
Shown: value=7 unit=A
